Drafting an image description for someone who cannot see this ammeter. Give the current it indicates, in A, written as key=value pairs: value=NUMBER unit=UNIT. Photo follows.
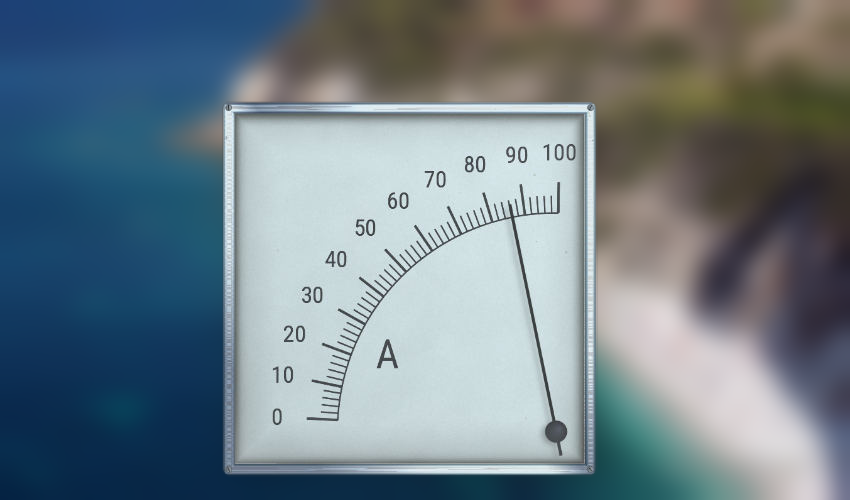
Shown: value=86 unit=A
